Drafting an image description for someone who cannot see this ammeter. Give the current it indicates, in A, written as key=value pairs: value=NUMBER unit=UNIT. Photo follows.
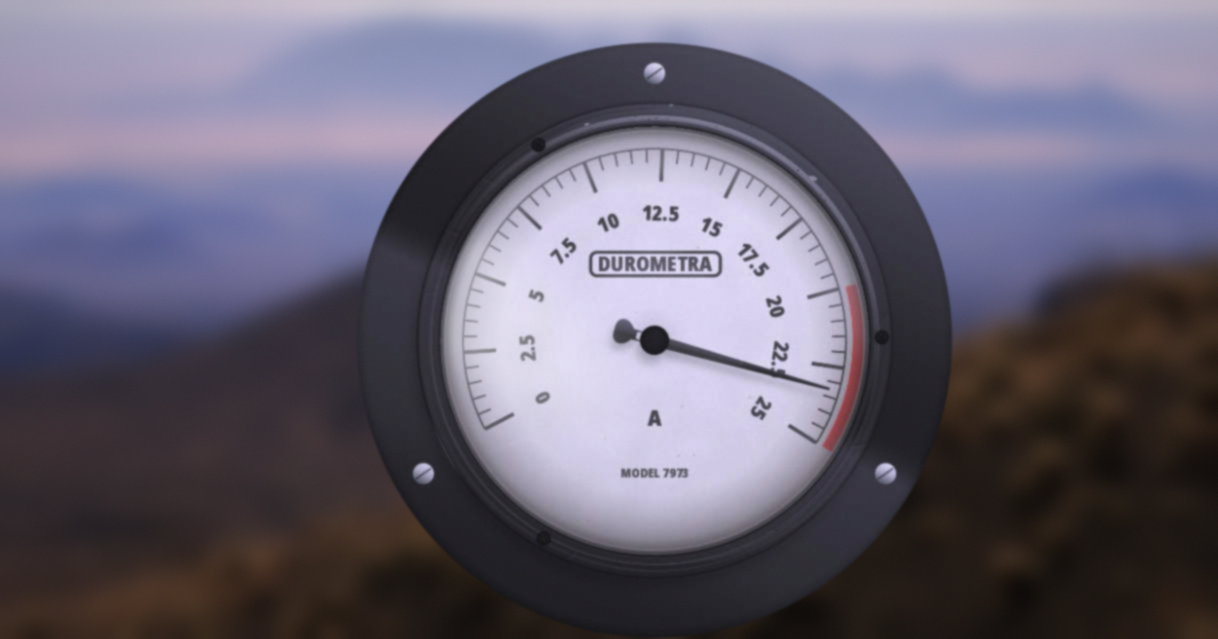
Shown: value=23.25 unit=A
